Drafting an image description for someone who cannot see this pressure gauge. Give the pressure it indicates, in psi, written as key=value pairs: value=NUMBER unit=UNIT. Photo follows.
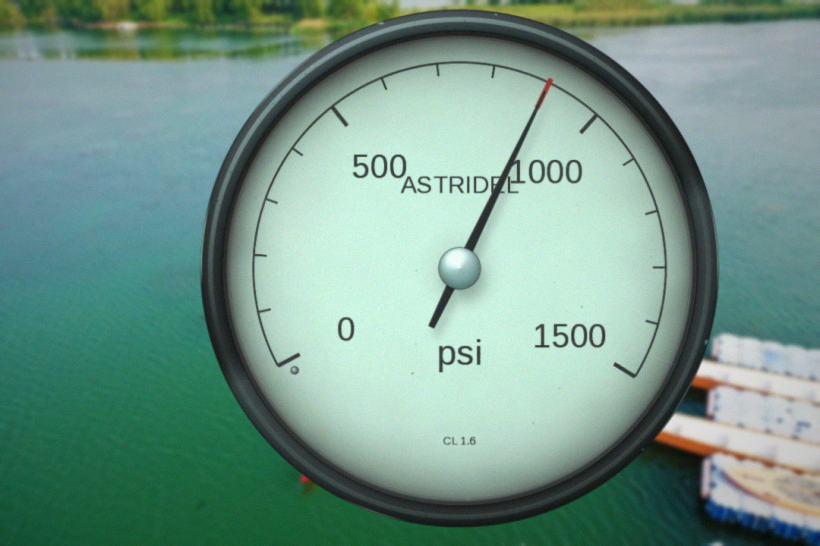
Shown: value=900 unit=psi
